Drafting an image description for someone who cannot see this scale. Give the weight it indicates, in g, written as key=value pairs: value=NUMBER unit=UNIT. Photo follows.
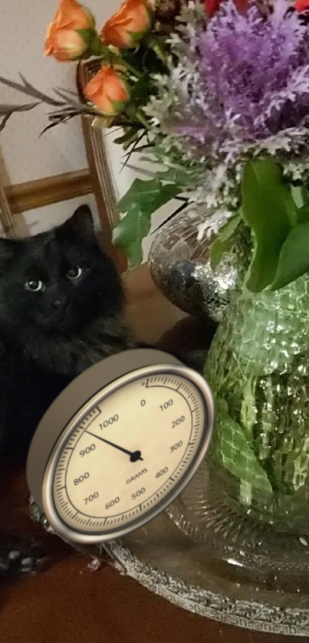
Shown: value=950 unit=g
